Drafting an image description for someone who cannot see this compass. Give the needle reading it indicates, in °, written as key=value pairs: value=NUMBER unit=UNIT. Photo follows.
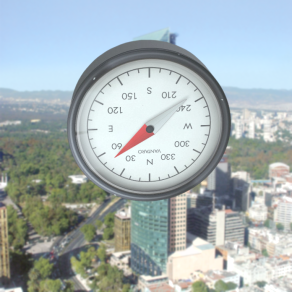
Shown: value=50 unit=°
